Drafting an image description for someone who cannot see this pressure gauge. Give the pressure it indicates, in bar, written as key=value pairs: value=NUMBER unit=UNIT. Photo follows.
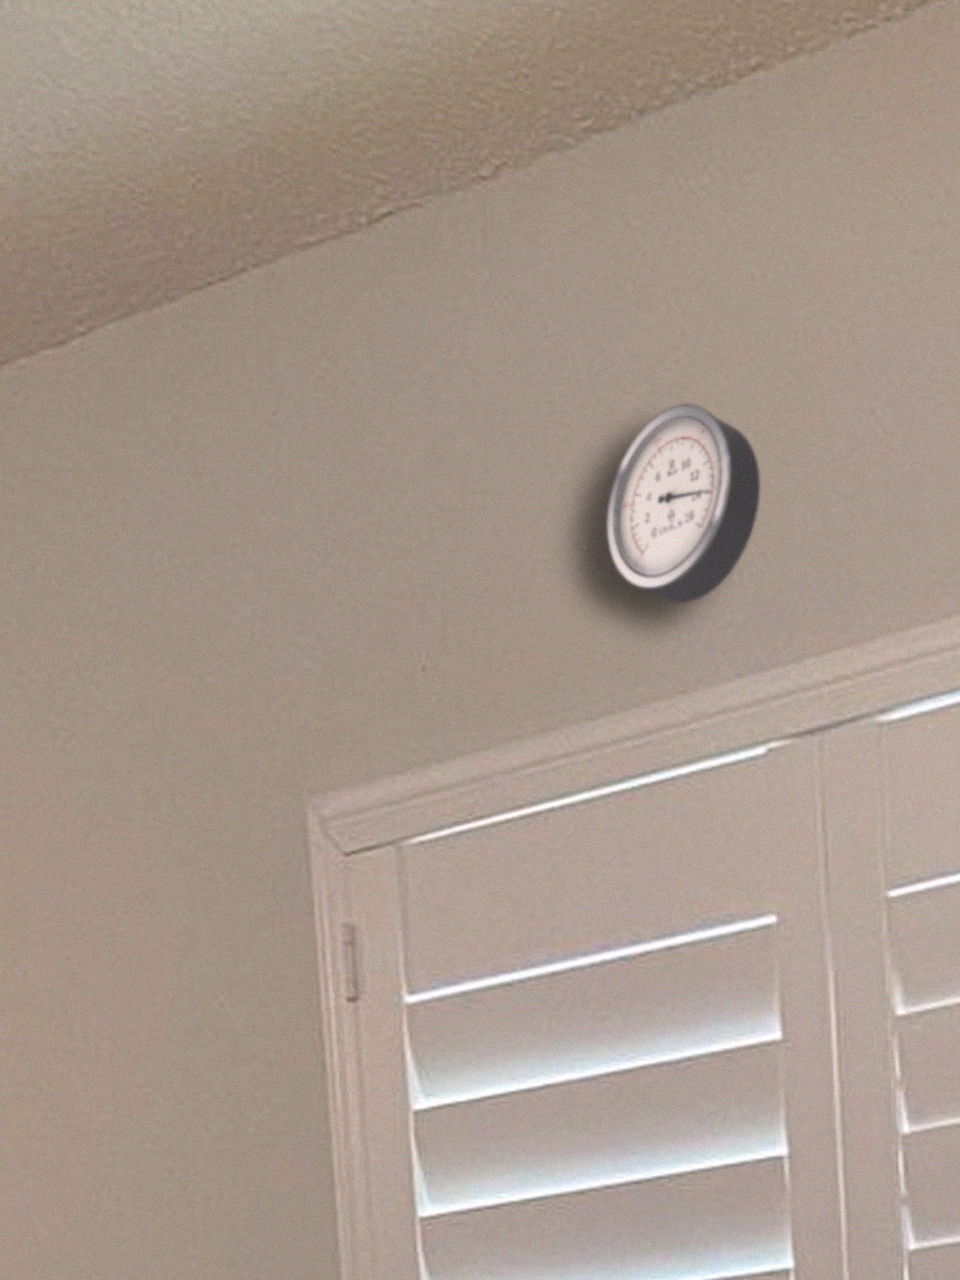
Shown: value=14 unit=bar
